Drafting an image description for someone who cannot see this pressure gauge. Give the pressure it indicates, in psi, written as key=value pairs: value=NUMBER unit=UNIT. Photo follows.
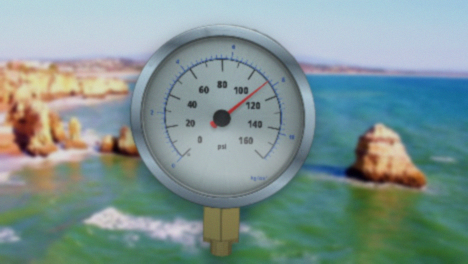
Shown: value=110 unit=psi
